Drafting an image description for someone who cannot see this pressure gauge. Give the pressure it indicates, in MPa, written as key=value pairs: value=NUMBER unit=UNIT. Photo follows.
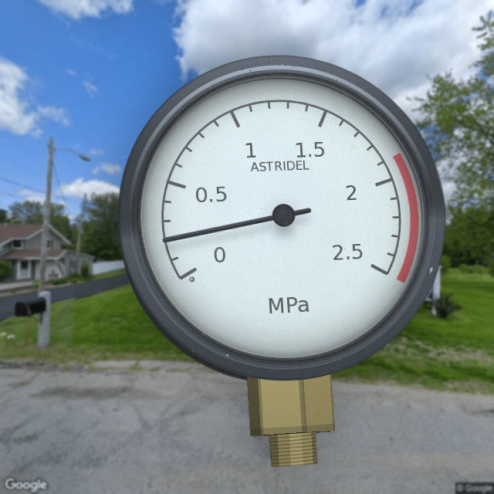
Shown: value=0.2 unit=MPa
